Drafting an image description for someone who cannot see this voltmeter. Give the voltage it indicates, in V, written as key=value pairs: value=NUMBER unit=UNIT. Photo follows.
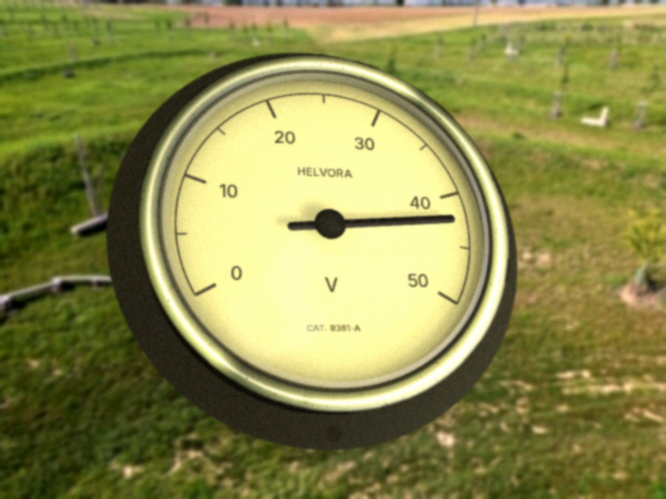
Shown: value=42.5 unit=V
